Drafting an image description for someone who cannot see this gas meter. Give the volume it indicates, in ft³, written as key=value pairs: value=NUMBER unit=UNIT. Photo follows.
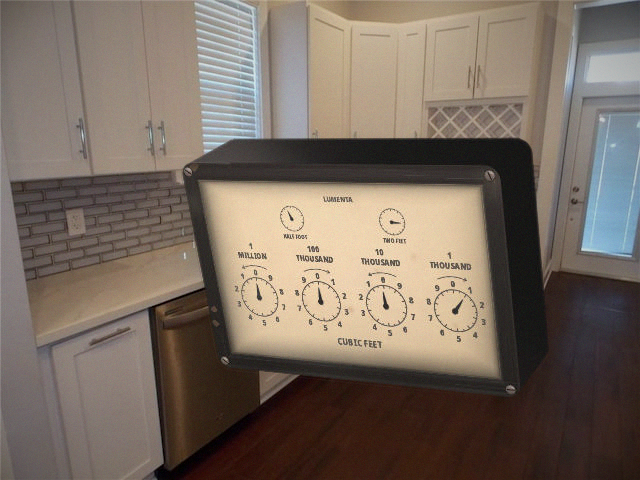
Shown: value=100 unit=ft³
